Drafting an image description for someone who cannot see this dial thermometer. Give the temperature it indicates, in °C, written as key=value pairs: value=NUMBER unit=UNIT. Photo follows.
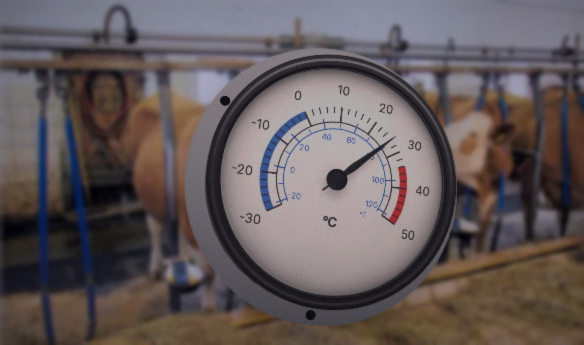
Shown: value=26 unit=°C
